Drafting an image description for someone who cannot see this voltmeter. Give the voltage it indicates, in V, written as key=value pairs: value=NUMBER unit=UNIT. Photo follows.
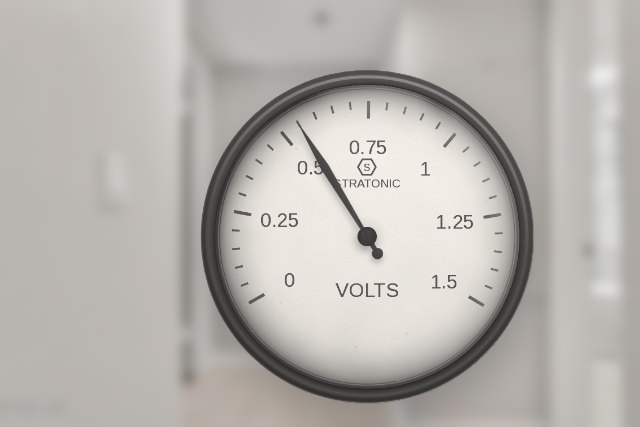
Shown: value=0.55 unit=V
